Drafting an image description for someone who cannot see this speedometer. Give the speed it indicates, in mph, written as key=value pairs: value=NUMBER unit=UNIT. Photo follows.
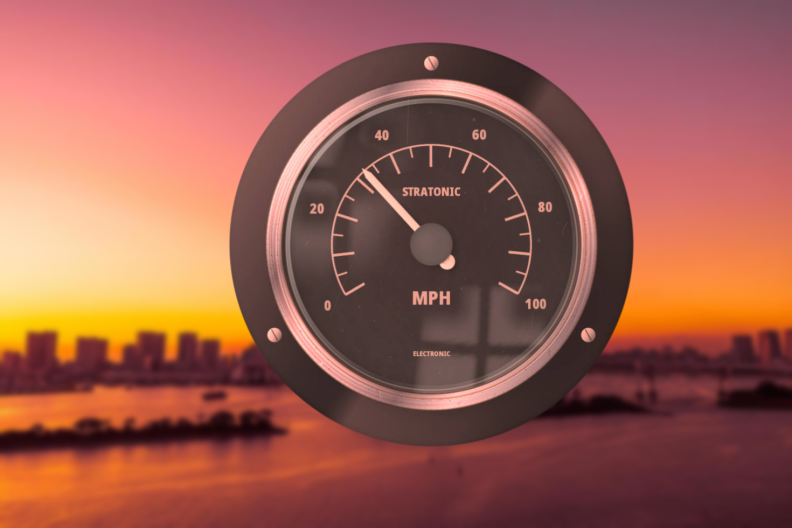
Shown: value=32.5 unit=mph
